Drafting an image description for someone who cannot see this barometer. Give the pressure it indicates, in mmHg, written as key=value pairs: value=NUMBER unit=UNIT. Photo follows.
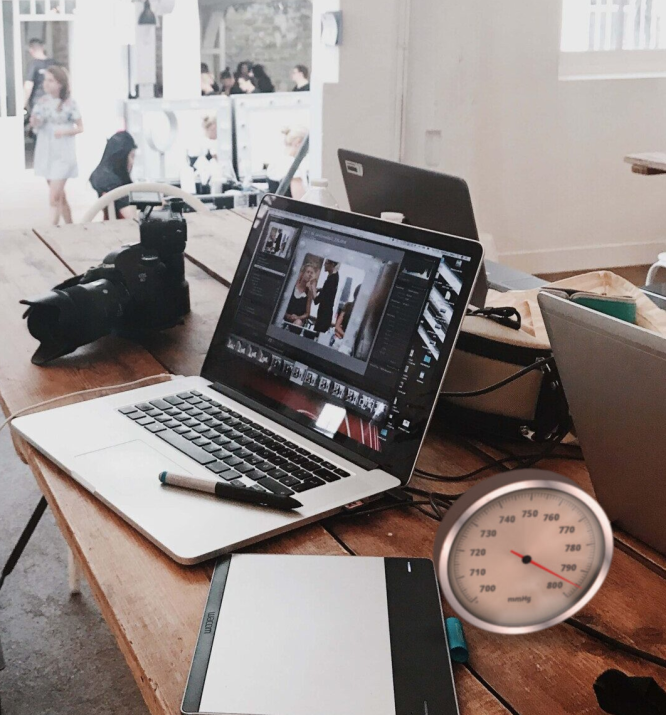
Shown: value=795 unit=mmHg
